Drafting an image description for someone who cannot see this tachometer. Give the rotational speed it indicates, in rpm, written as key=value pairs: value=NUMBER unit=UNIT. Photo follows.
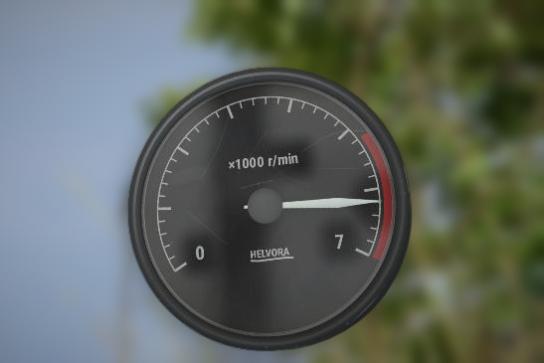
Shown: value=6200 unit=rpm
